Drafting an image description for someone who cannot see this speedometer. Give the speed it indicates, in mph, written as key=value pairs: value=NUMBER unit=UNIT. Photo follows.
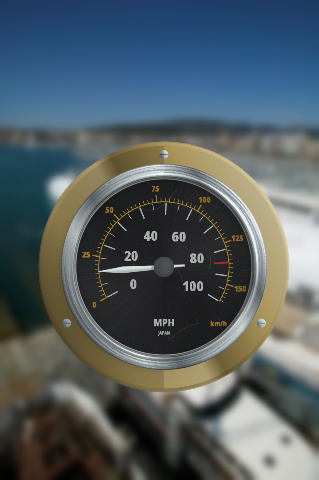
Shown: value=10 unit=mph
